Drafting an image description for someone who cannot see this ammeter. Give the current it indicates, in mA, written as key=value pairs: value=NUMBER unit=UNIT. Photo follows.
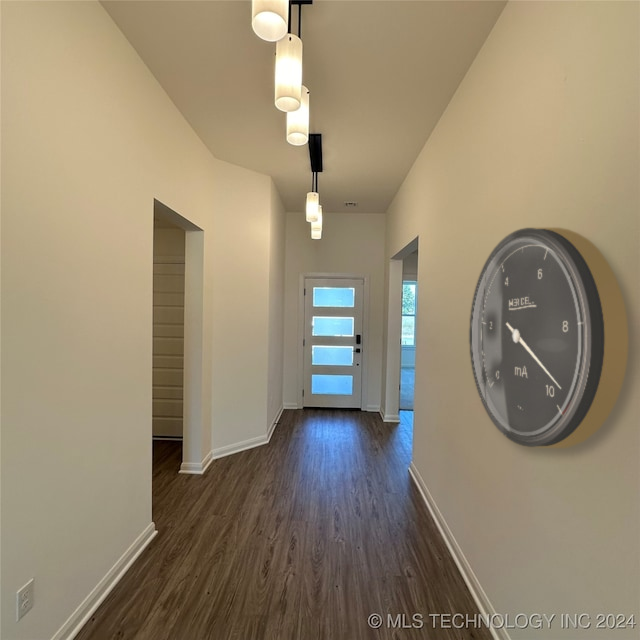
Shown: value=9.5 unit=mA
